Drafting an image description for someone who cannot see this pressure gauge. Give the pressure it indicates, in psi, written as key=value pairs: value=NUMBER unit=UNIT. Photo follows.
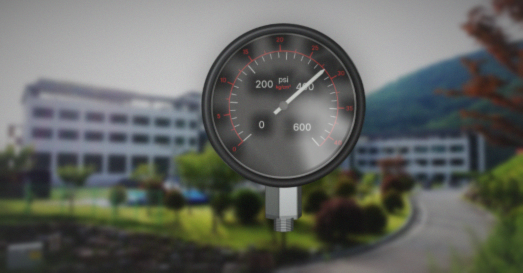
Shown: value=400 unit=psi
